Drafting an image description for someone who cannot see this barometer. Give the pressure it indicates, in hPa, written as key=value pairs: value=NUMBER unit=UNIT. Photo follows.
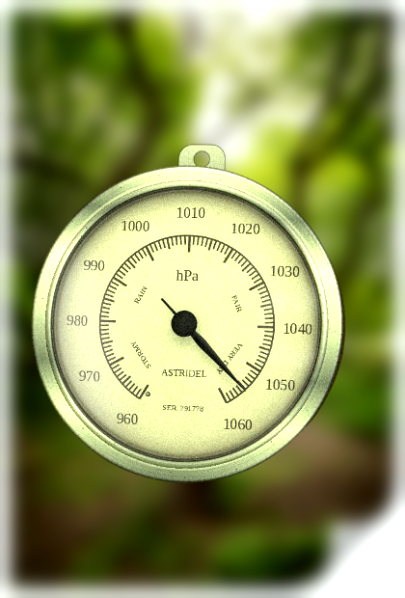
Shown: value=1055 unit=hPa
